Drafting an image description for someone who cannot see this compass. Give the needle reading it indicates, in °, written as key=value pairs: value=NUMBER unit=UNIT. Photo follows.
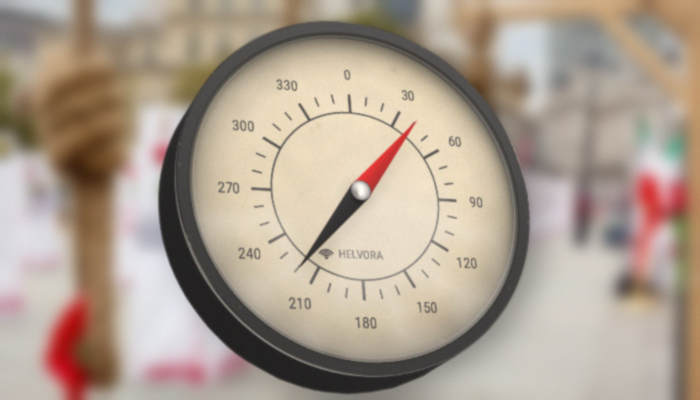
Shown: value=40 unit=°
